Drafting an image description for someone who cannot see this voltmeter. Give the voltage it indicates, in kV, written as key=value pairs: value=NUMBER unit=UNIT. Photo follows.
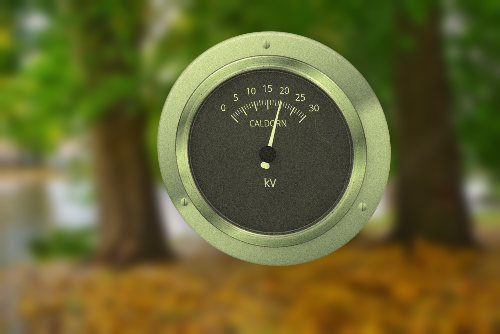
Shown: value=20 unit=kV
